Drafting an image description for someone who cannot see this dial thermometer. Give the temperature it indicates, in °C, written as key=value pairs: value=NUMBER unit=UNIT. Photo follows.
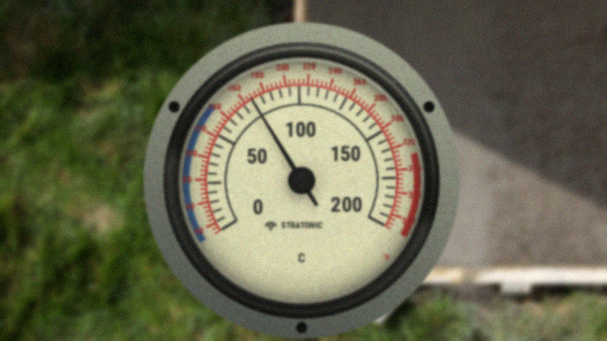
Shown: value=75 unit=°C
